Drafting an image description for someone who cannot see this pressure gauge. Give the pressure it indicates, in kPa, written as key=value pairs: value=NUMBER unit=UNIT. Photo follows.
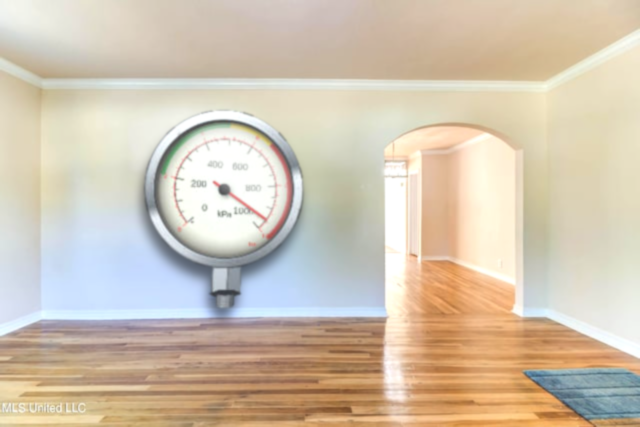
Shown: value=950 unit=kPa
